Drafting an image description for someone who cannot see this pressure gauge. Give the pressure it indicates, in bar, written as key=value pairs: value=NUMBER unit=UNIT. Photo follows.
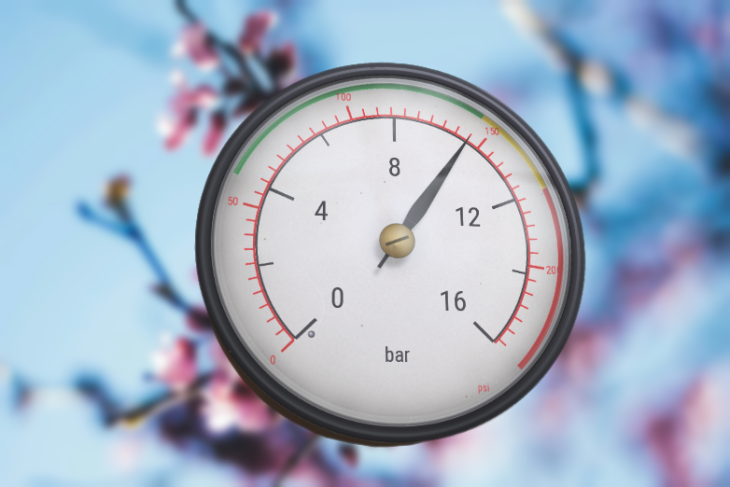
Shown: value=10 unit=bar
